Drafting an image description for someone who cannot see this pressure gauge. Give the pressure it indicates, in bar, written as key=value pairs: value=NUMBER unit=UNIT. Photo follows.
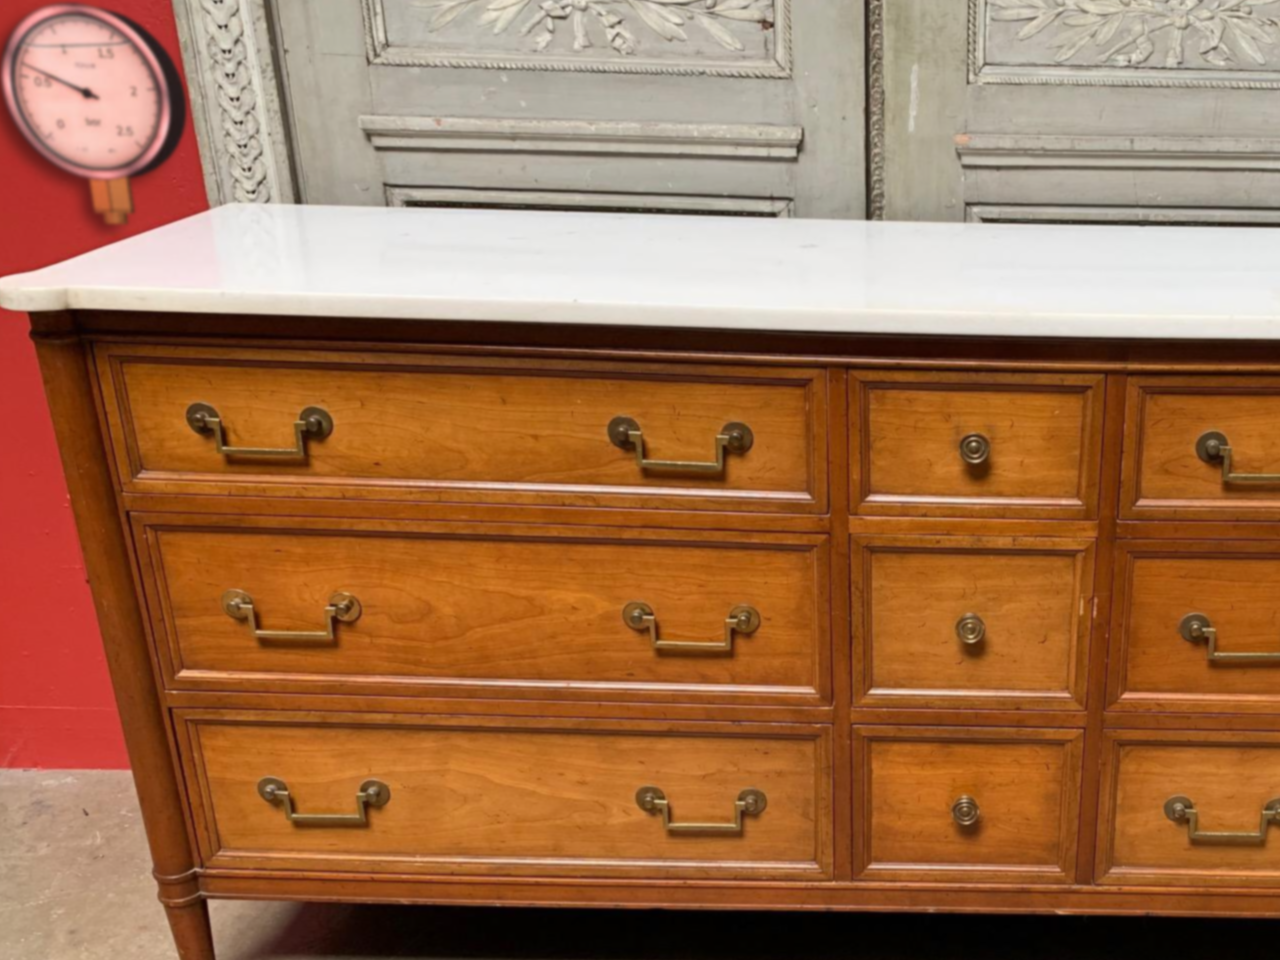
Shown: value=0.6 unit=bar
